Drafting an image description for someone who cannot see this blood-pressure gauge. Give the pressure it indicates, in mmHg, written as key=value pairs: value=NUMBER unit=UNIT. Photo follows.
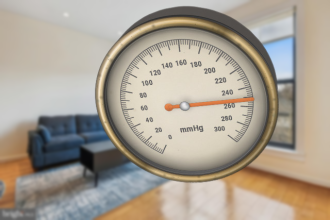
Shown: value=250 unit=mmHg
